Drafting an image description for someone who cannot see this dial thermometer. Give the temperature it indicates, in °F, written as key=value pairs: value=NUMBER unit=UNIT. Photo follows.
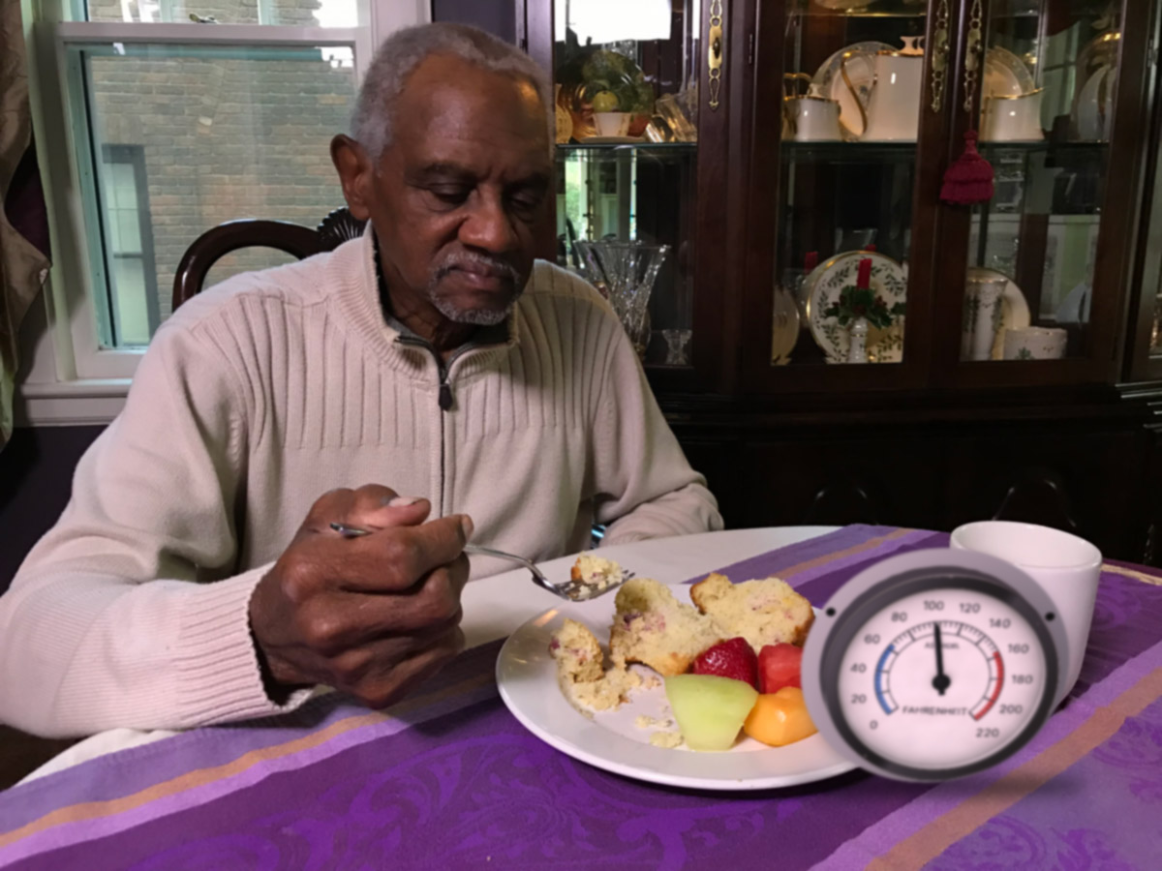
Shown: value=100 unit=°F
